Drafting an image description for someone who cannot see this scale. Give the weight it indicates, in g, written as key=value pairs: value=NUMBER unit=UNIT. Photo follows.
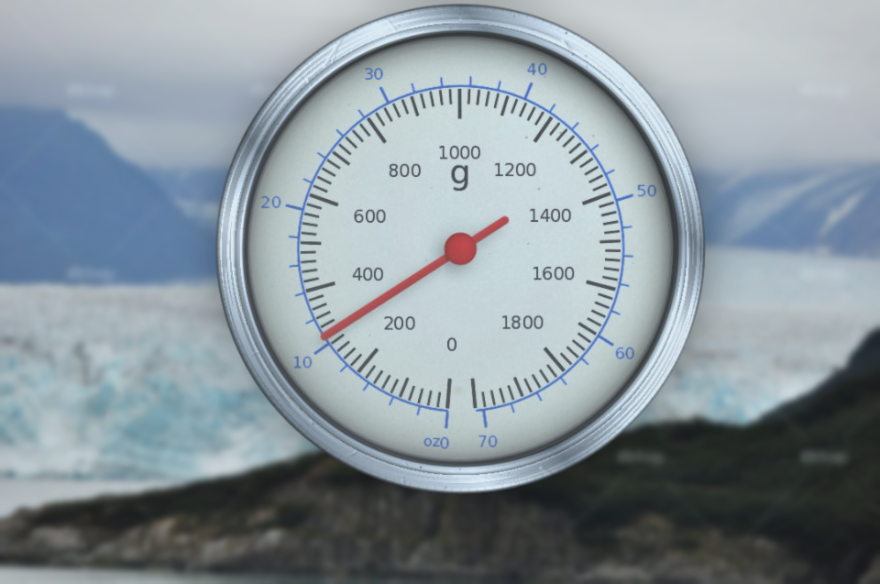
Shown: value=300 unit=g
